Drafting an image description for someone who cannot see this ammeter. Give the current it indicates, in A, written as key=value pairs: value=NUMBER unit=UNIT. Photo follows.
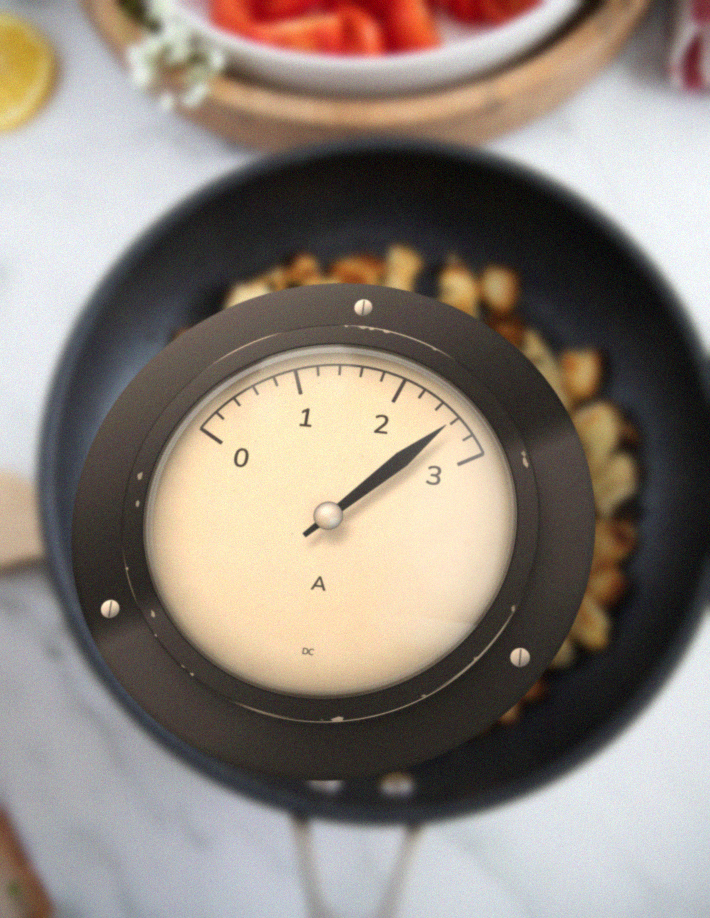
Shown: value=2.6 unit=A
